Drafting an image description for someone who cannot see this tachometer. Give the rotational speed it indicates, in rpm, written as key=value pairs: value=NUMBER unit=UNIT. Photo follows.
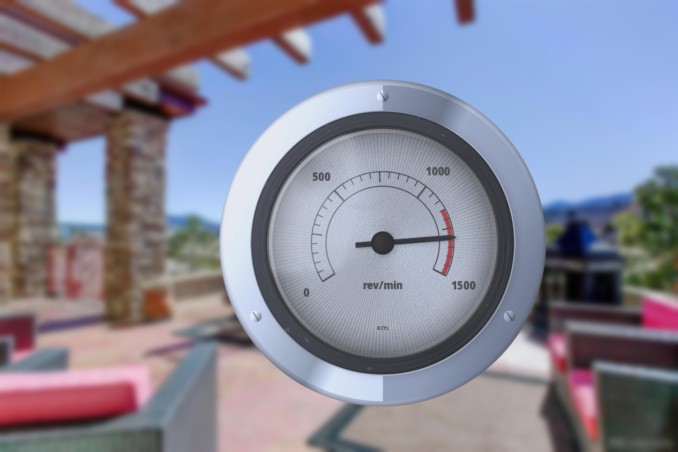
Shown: value=1300 unit=rpm
